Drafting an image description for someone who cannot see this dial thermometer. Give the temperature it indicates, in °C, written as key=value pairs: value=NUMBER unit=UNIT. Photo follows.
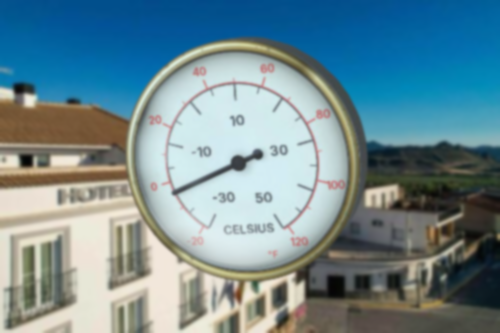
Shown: value=-20 unit=°C
